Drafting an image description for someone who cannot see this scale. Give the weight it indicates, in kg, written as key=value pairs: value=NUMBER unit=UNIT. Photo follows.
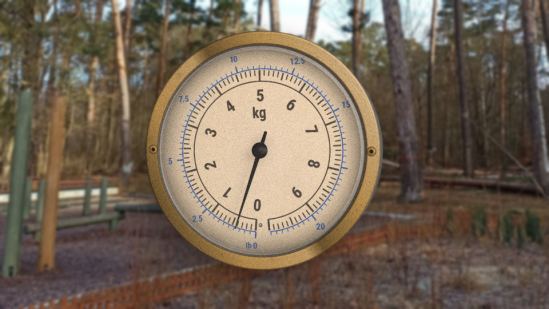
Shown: value=0.4 unit=kg
